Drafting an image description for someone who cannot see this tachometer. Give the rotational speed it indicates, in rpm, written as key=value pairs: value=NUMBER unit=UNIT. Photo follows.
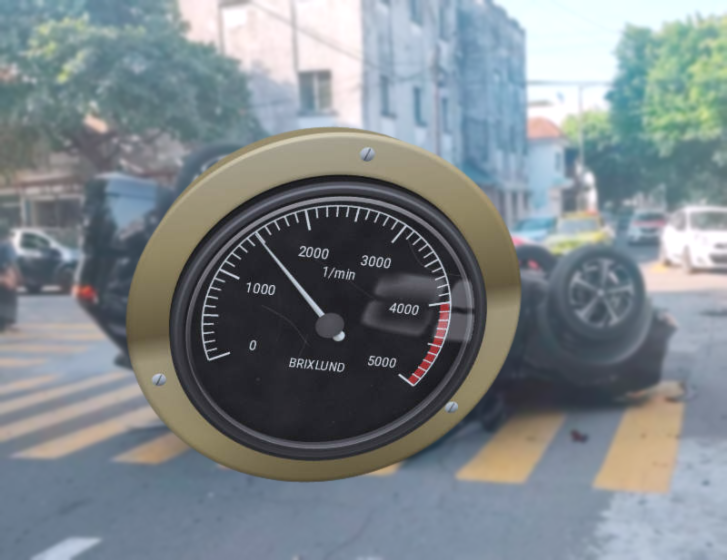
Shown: value=1500 unit=rpm
